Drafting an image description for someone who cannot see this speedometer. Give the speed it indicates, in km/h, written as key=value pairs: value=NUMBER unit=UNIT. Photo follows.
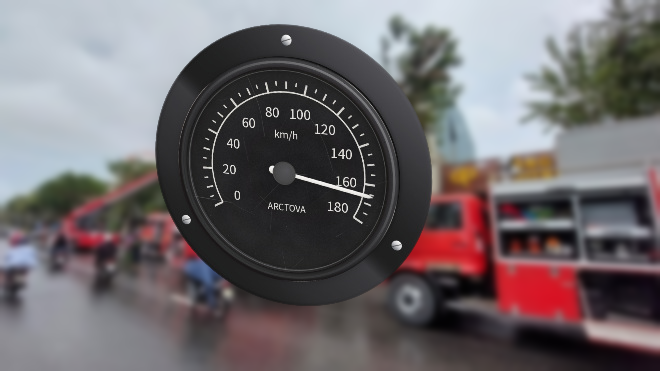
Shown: value=165 unit=km/h
